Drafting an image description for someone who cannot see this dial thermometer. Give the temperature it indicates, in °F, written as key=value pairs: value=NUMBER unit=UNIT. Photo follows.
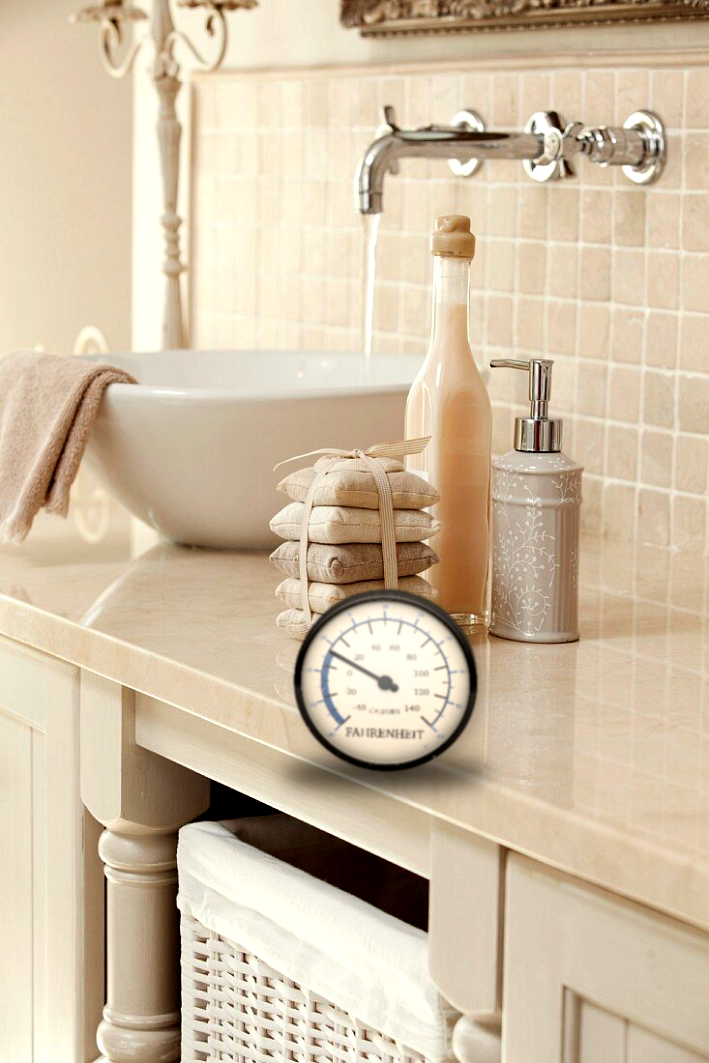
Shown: value=10 unit=°F
